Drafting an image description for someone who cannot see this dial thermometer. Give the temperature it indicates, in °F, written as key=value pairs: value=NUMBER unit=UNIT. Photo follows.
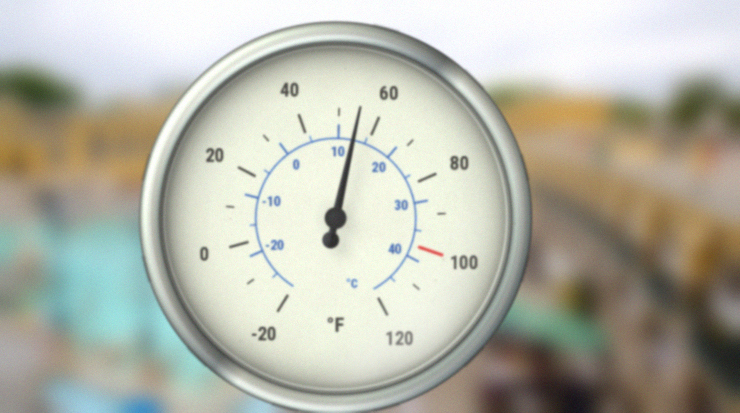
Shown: value=55 unit=°F
